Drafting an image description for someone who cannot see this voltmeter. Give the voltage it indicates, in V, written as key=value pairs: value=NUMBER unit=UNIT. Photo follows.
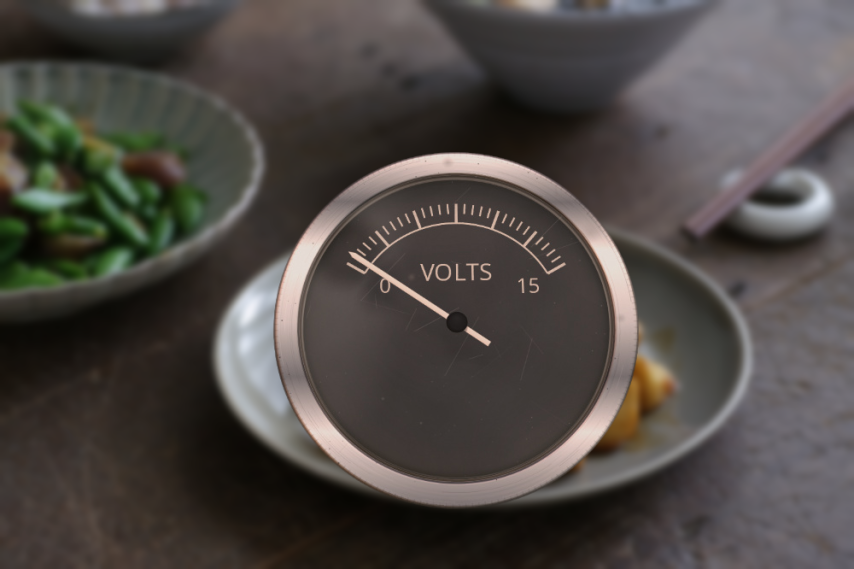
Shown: value=0.5 unit=V
